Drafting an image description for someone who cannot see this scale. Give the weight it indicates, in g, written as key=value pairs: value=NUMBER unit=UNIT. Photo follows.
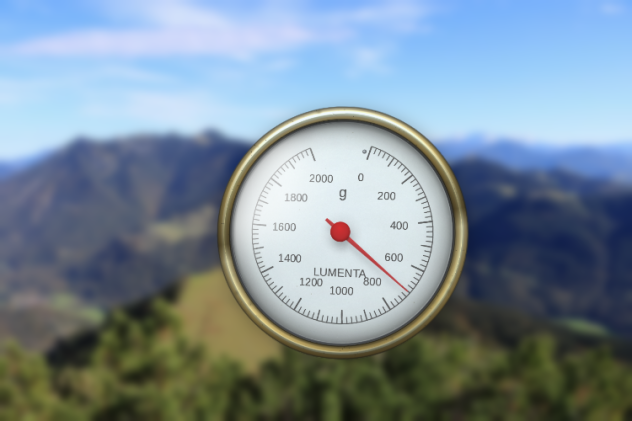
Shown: value=700 unit=g
